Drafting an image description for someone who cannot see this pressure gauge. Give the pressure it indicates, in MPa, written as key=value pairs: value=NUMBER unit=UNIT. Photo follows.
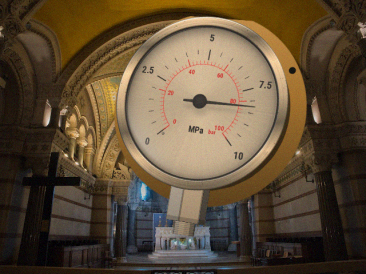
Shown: value=8.25 unit=MPa
